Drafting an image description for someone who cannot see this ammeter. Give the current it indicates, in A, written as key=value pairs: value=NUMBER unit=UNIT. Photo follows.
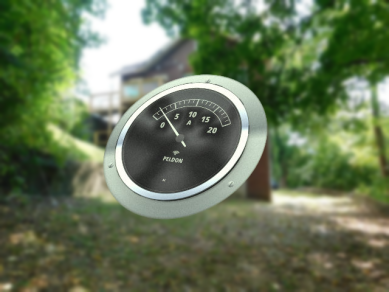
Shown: value=2 unit=A
